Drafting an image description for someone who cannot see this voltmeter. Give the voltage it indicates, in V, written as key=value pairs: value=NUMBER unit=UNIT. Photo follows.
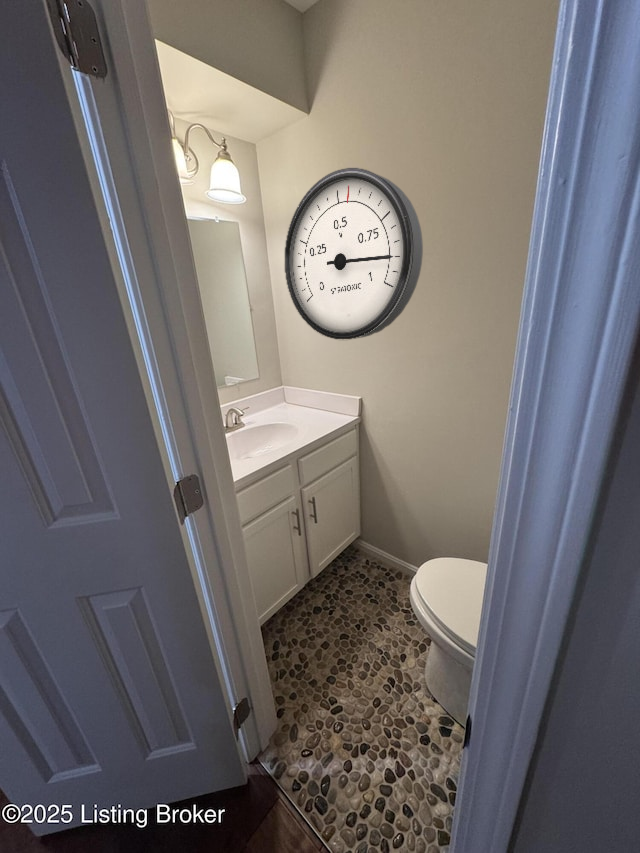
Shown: value=0.9 unit=V
